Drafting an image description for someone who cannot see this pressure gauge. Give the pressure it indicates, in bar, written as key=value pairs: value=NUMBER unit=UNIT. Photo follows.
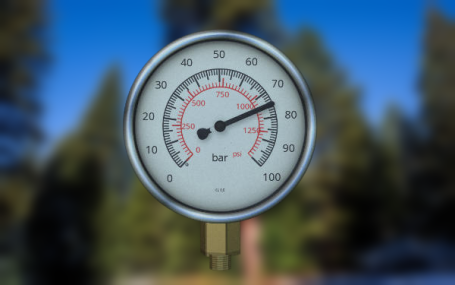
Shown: value=75 unit=bar
